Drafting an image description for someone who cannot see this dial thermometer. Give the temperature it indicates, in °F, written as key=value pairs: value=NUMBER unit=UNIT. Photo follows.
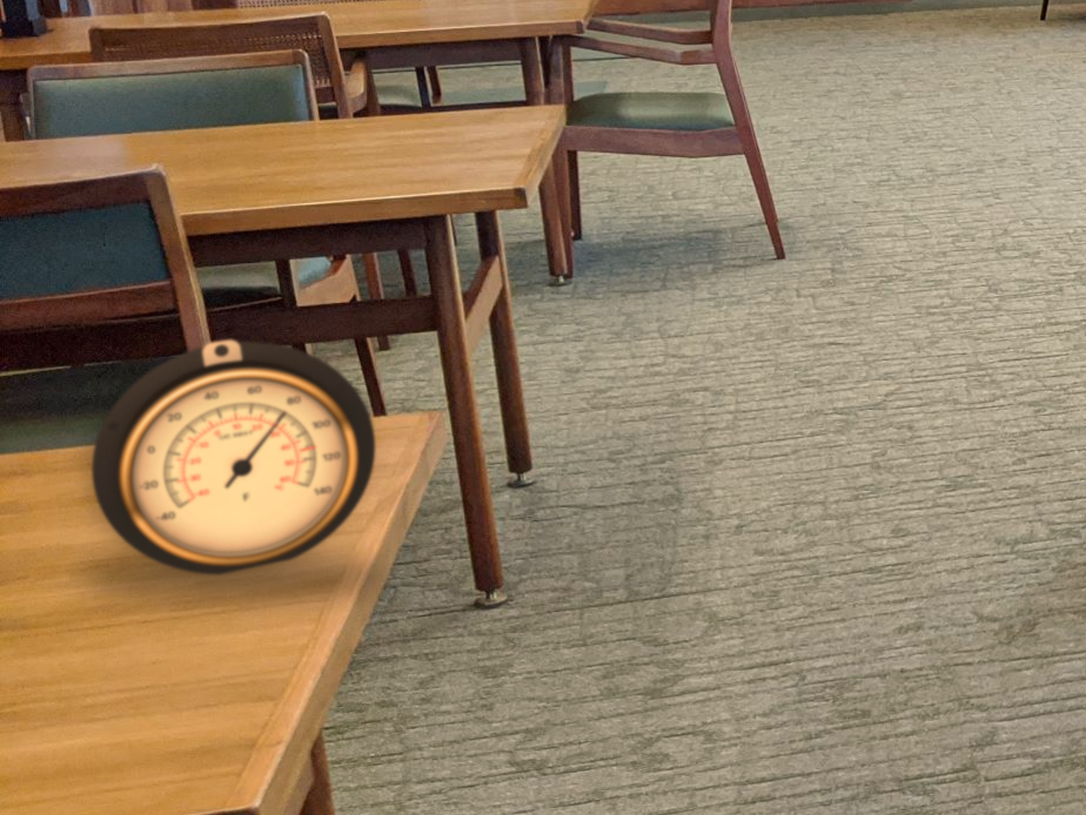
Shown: value=80 unit=°F
